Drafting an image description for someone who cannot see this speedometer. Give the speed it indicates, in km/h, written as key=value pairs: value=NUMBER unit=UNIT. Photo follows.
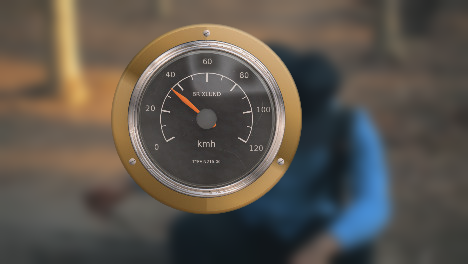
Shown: value=35 unit=km/h
